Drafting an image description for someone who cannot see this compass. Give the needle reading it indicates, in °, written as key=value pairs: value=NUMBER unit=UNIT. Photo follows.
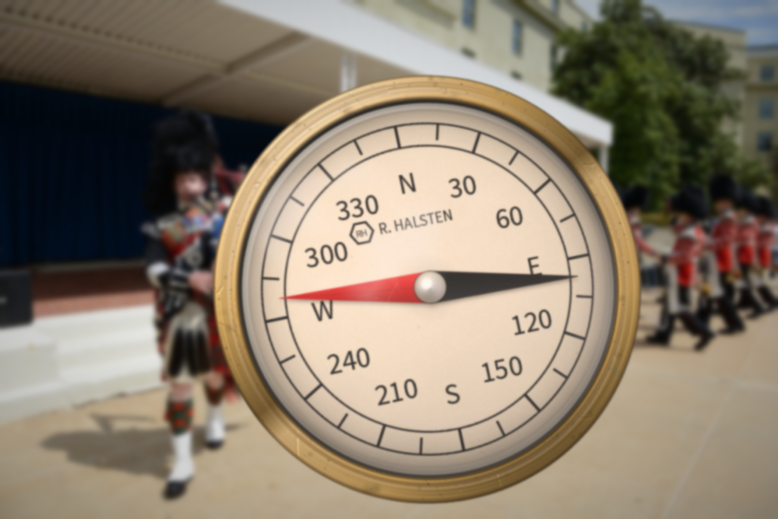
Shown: value=277.5 unit=°
